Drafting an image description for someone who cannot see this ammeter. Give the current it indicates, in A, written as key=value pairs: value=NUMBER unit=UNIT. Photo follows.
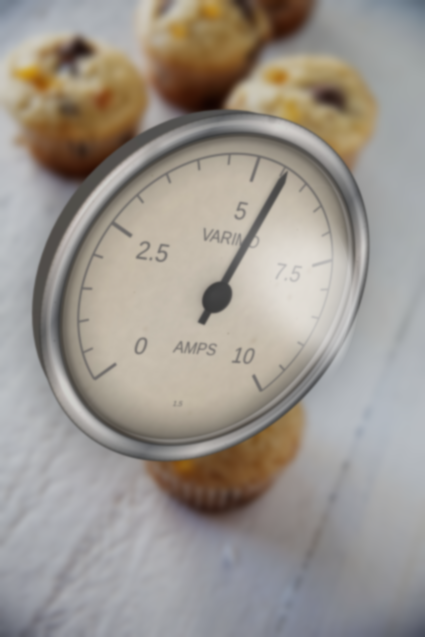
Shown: value=5.5 unit=A
